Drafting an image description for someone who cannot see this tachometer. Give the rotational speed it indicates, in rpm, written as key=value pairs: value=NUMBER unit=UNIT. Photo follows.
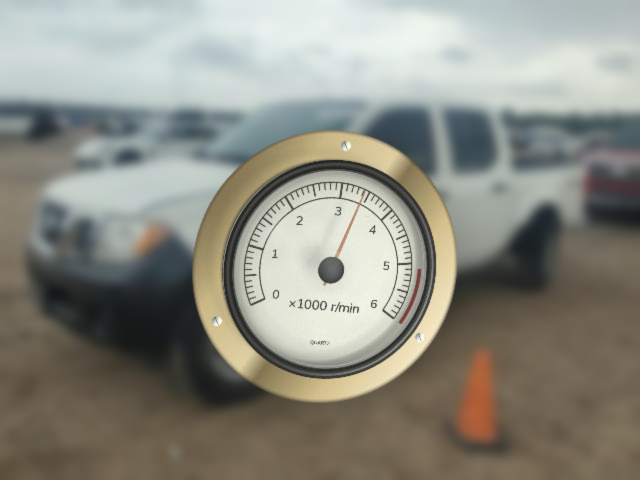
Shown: value=3400 unit=rpm
